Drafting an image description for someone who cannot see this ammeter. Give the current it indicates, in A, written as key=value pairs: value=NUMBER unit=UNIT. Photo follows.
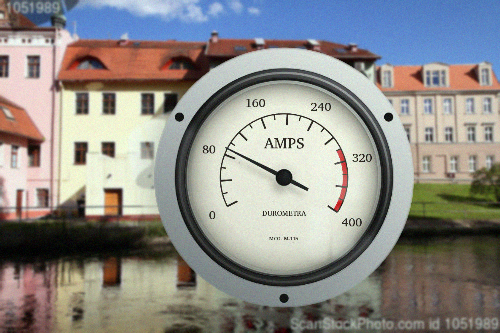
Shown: value=90 unit=A
